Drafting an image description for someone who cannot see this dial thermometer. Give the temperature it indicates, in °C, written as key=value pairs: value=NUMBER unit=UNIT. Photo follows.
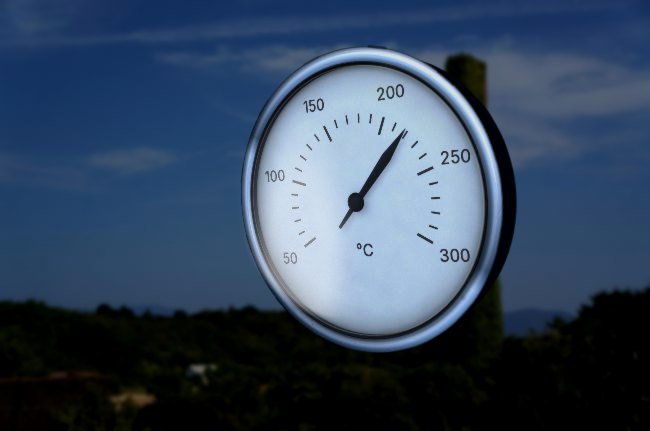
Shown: value=220 unit=°C
